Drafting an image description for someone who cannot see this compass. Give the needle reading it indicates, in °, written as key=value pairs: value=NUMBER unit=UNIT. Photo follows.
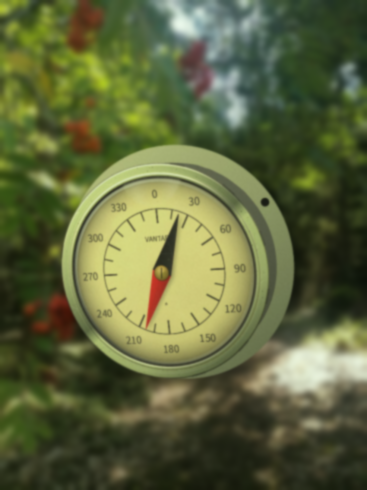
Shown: value=202.5 unit=°
